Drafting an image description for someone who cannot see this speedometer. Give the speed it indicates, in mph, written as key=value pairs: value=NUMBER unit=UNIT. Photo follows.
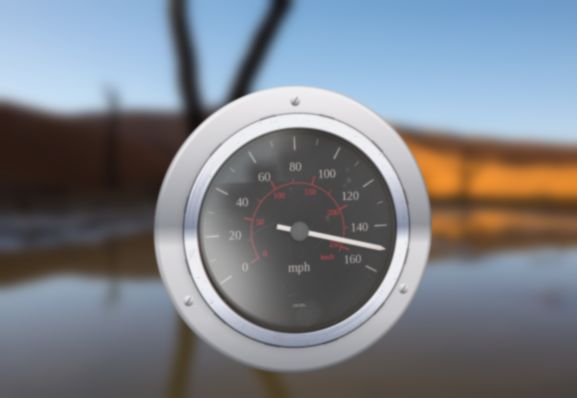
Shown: value=150 unit=mph
